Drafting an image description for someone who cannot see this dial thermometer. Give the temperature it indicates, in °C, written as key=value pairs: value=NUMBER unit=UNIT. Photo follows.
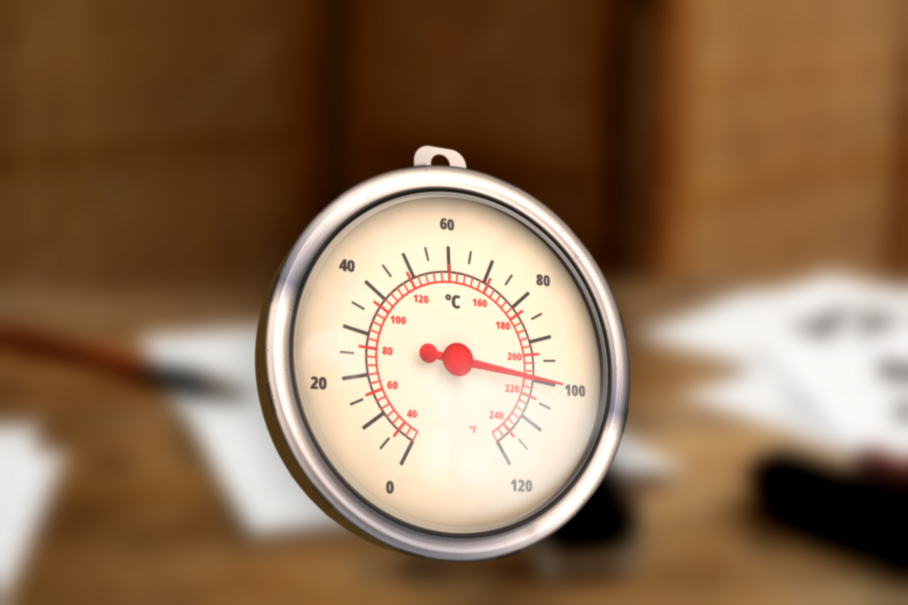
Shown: value=100 unit=°C
